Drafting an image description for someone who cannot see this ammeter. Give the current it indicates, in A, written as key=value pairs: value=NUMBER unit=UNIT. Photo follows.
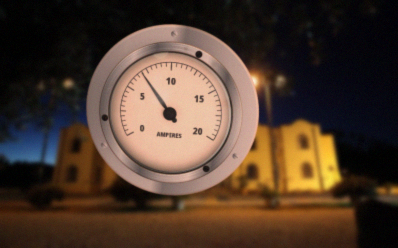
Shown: value=7 unit=A
